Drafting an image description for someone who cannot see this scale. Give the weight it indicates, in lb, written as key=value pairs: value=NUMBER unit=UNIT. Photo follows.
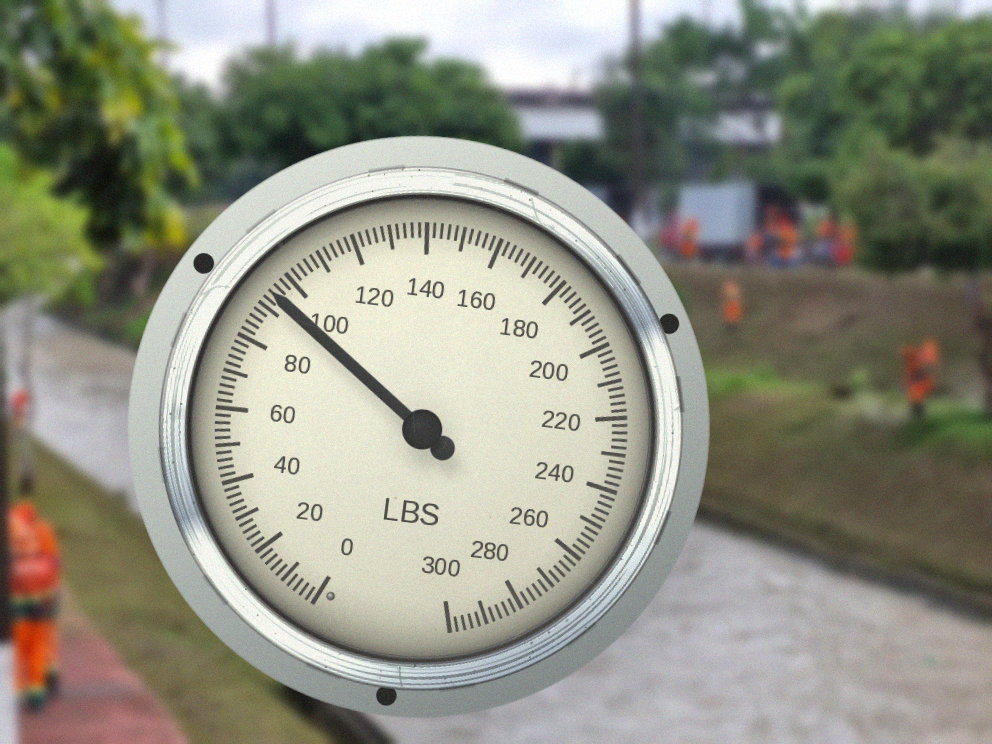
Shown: value=94 unit=lb
